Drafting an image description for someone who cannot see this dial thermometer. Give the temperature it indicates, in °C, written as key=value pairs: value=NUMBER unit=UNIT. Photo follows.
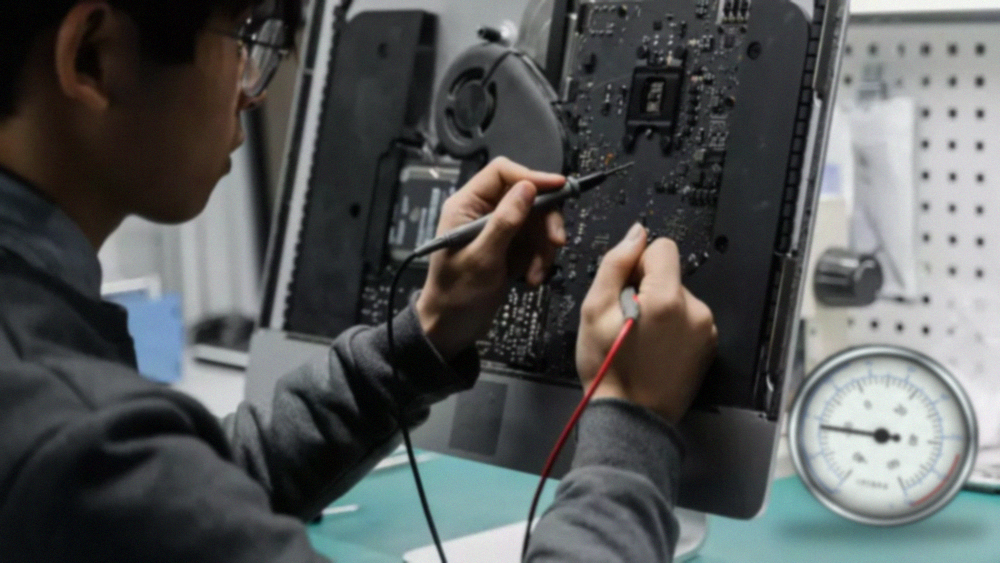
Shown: value=-20 unit=°C
